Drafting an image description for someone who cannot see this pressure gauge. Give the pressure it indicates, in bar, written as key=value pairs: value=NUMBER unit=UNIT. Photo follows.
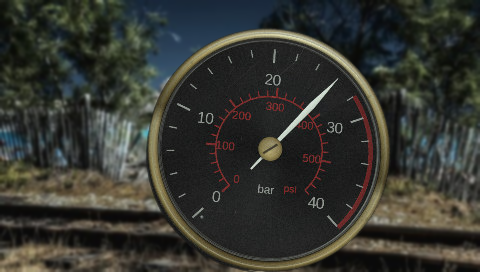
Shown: value=26 unit=bar
